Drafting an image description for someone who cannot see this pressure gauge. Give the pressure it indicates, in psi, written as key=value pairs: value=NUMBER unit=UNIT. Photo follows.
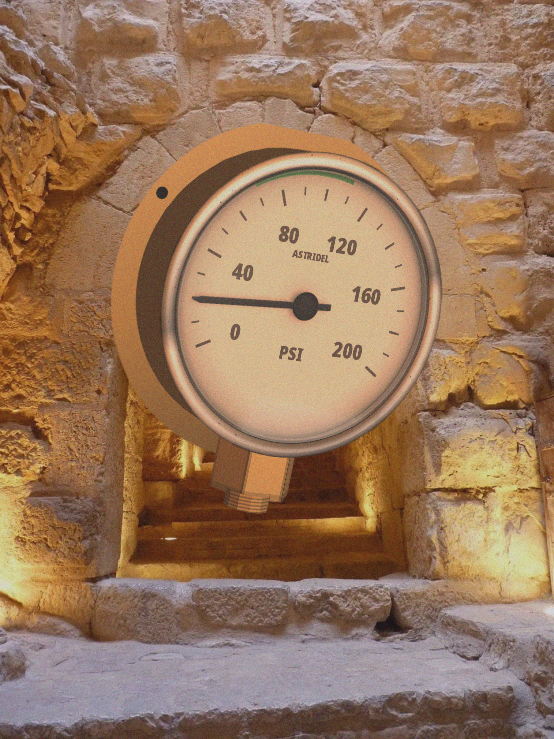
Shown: value=20 unit=psi
